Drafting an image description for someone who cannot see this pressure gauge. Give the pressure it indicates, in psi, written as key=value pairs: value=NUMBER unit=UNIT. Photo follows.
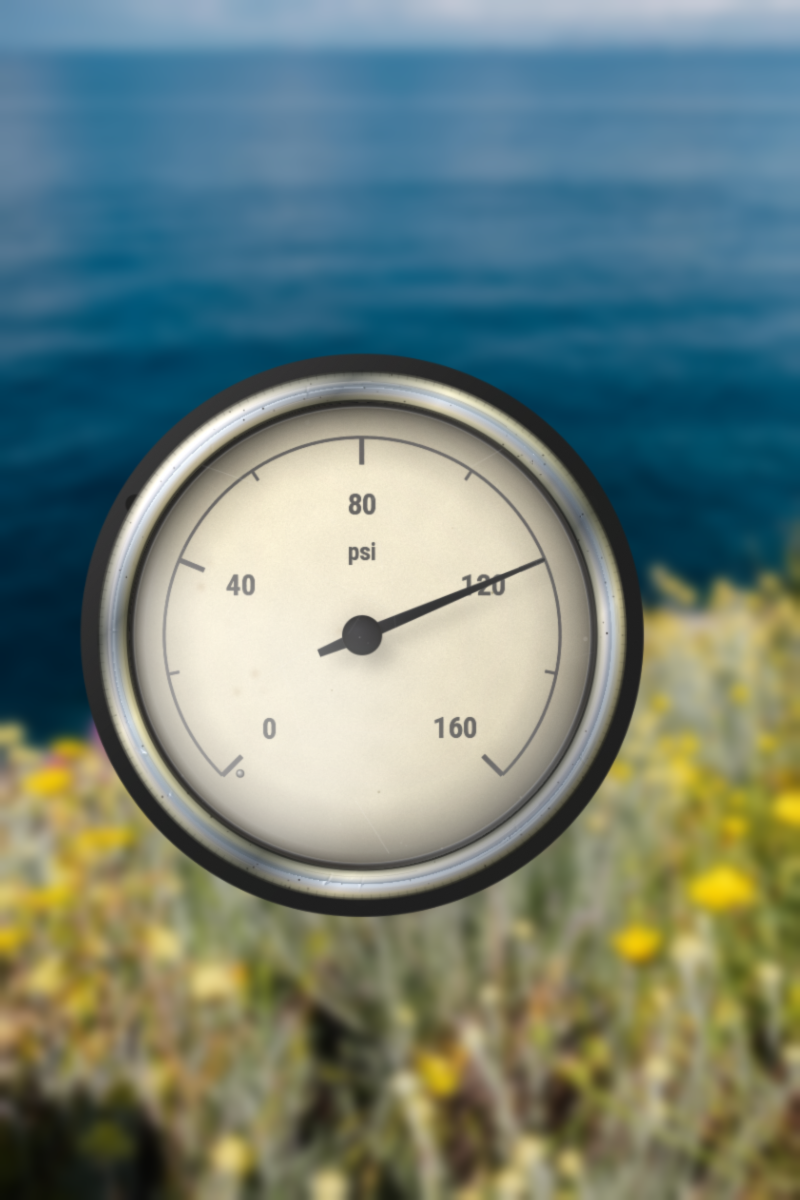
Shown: value=120 unit=psi
